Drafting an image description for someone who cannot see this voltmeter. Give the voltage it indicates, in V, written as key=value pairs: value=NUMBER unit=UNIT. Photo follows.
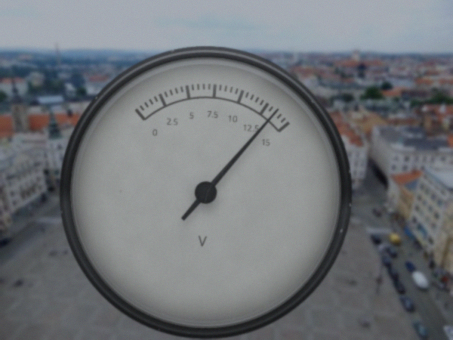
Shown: value=13.5 unit=V
